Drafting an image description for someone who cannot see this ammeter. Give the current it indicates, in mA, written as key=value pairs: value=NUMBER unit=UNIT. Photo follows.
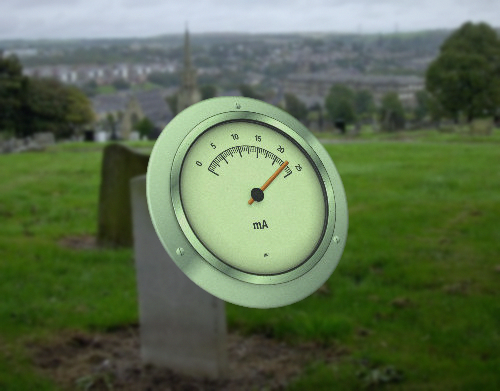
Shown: value=22.5 unit=mA
